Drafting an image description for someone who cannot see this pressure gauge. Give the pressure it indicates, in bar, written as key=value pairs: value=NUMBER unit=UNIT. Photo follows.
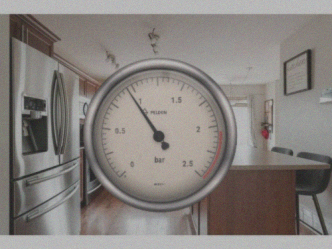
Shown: value=0.95 unit=bar
